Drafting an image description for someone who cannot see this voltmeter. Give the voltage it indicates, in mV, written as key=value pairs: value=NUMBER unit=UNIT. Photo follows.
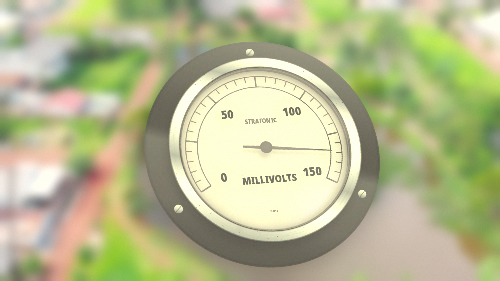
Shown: value=135 unit=mV
